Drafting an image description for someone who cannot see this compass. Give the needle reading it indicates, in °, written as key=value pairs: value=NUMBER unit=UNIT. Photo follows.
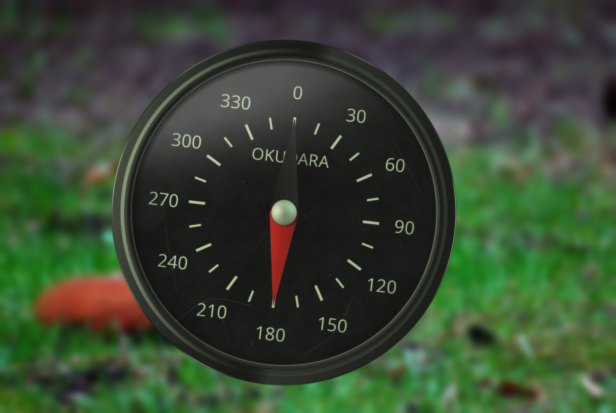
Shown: value=180 unit=°
